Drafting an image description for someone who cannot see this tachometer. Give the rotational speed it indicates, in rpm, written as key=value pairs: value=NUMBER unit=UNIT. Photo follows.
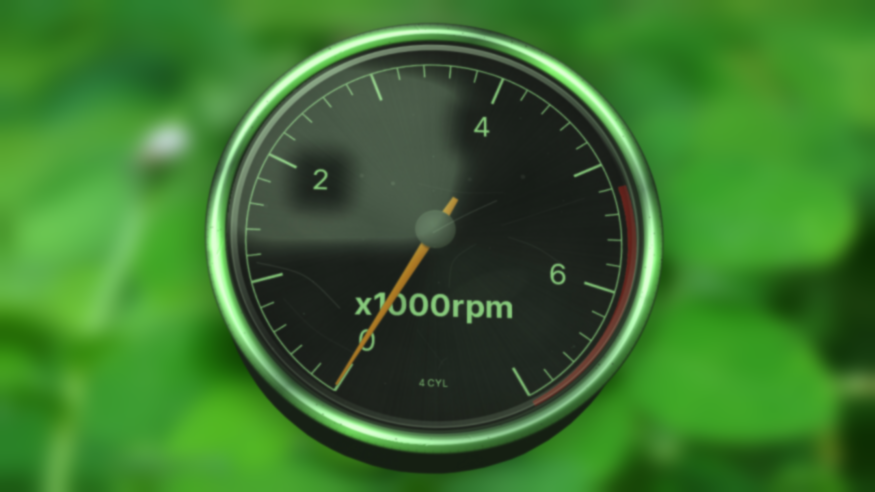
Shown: value=0 unit=rpm
